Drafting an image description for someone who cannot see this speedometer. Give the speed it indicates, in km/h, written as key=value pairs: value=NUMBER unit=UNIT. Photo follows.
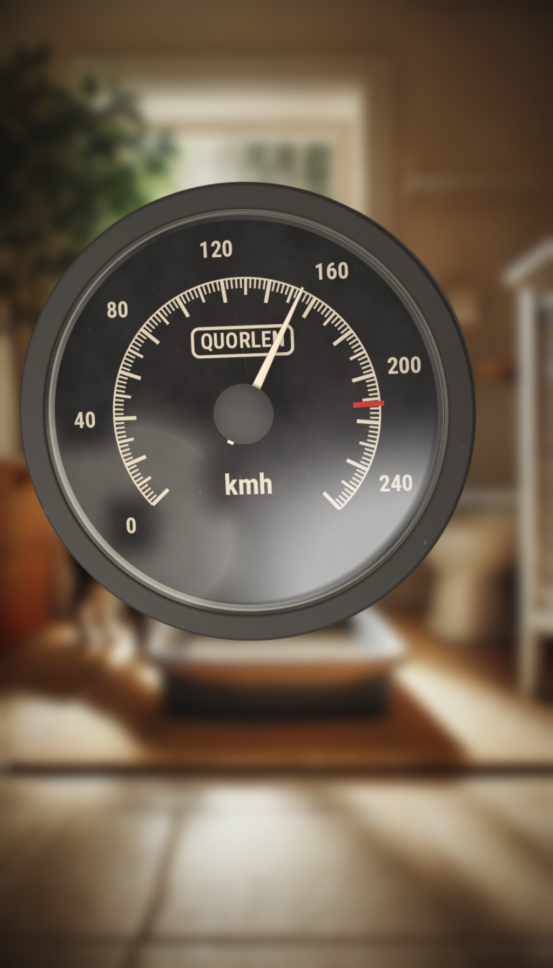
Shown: value=154 unit=km/h
